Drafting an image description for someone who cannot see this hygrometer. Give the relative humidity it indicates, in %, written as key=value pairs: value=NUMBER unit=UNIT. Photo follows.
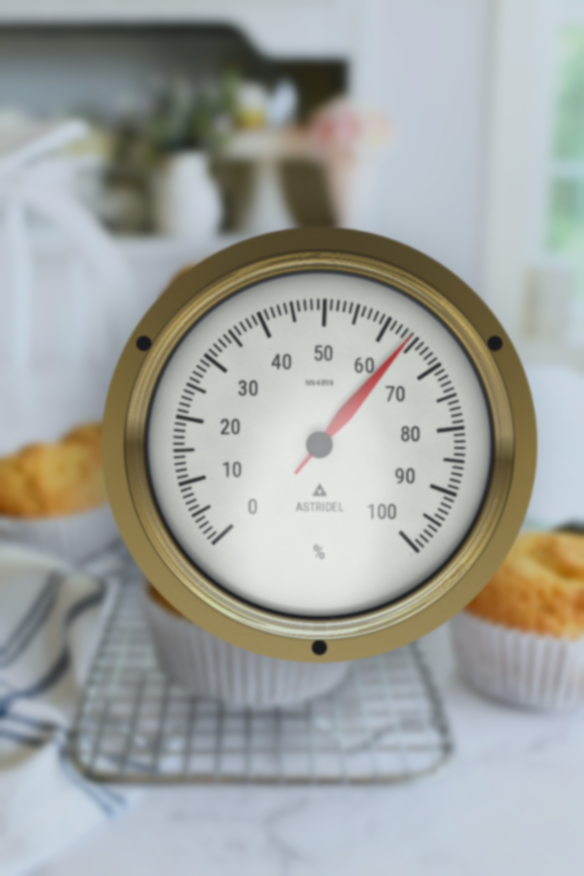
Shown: value=64 unit=%
